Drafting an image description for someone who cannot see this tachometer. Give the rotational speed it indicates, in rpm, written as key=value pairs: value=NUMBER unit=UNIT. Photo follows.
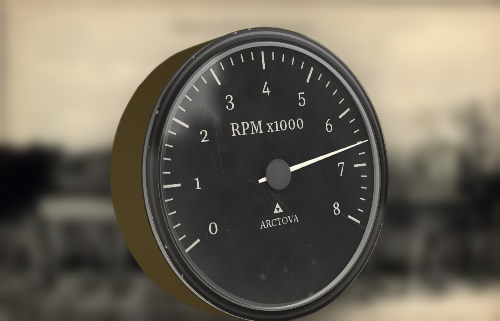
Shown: value=6600 unit=rpm
